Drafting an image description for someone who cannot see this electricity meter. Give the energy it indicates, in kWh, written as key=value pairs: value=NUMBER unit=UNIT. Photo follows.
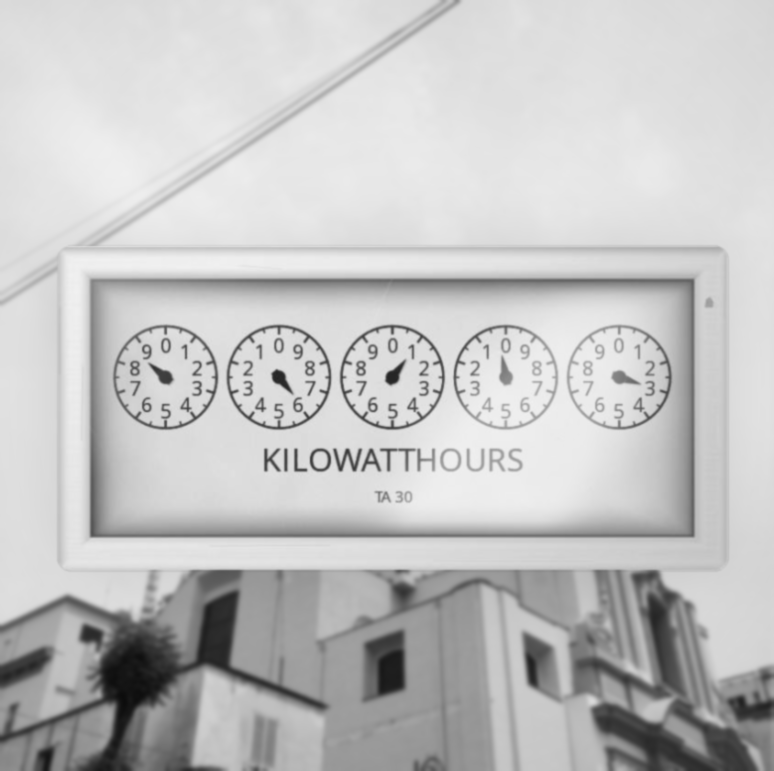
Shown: value=86103 unit=kWh
